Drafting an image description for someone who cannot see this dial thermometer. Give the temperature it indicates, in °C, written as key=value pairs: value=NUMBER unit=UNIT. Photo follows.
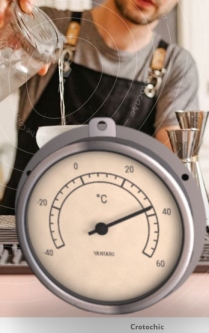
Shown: value=36 unit=°C
